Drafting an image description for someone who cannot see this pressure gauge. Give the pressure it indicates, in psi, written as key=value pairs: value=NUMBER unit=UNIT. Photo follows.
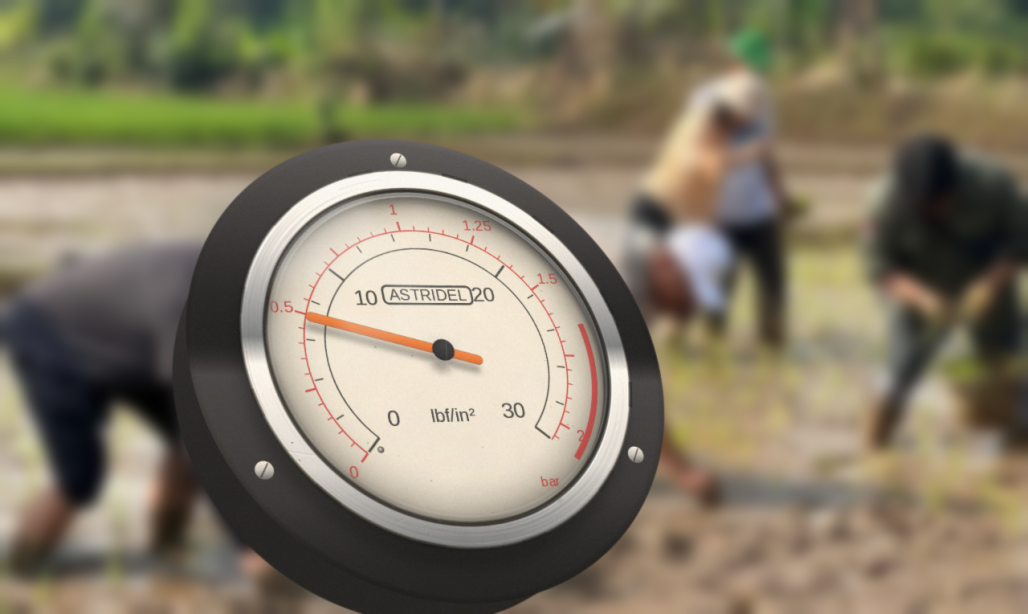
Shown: value=7 unit=psi
